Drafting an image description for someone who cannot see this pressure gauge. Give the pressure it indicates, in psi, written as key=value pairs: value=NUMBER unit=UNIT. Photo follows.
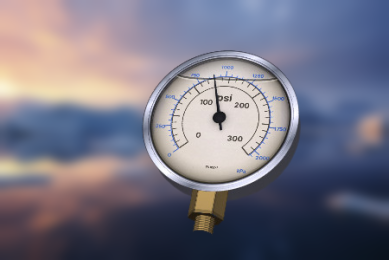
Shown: value=130 unit=psi
